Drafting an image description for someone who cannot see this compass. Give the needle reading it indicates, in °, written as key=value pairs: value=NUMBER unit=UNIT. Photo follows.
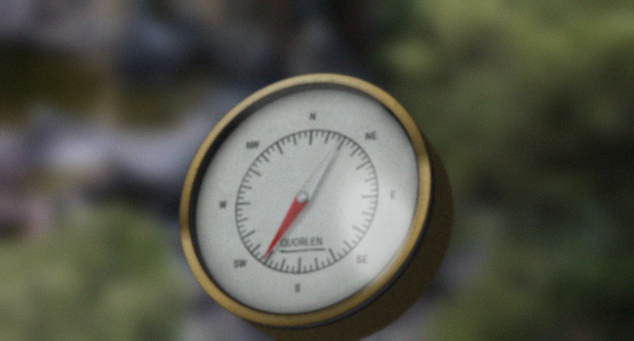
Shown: value=210 unit=°
